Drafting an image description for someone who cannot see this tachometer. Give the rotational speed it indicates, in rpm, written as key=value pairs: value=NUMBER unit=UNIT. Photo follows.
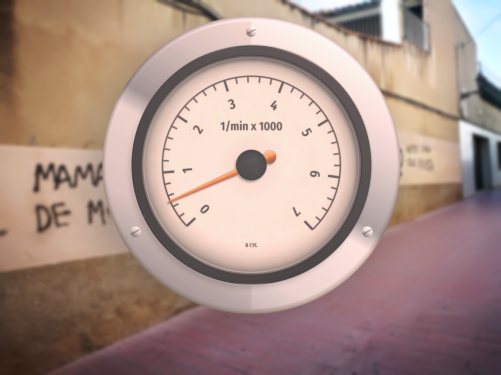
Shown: value=500 unit=rpm
